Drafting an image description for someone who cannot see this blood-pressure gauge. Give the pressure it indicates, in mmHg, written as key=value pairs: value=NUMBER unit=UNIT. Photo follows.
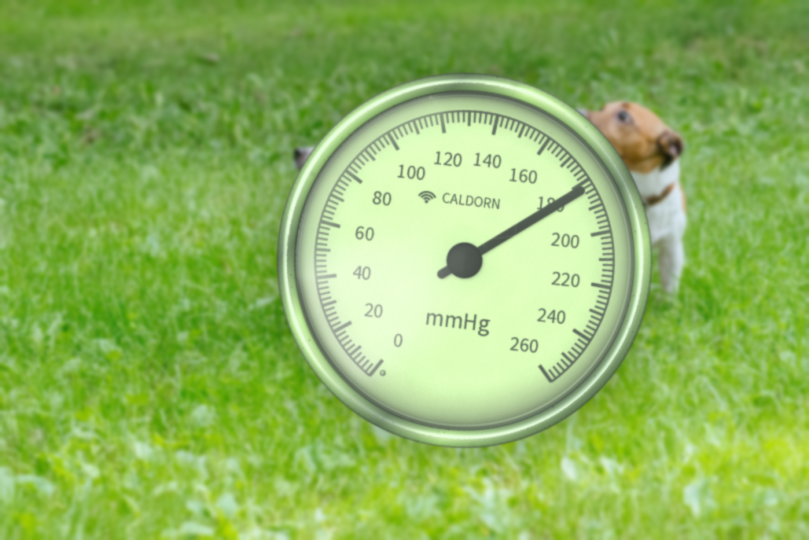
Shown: value=182 unit=mmHg
